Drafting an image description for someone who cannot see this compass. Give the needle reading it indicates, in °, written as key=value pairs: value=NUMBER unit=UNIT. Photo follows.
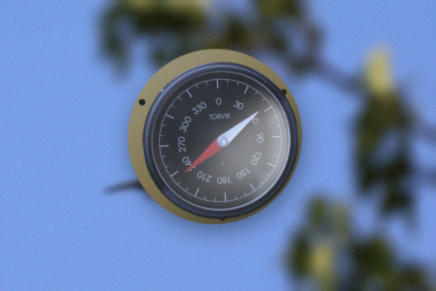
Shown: value=235 unit=°
